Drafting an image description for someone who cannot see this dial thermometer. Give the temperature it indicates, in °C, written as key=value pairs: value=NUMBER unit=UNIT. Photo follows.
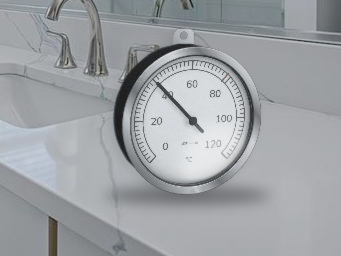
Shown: value=40 unit=°C
